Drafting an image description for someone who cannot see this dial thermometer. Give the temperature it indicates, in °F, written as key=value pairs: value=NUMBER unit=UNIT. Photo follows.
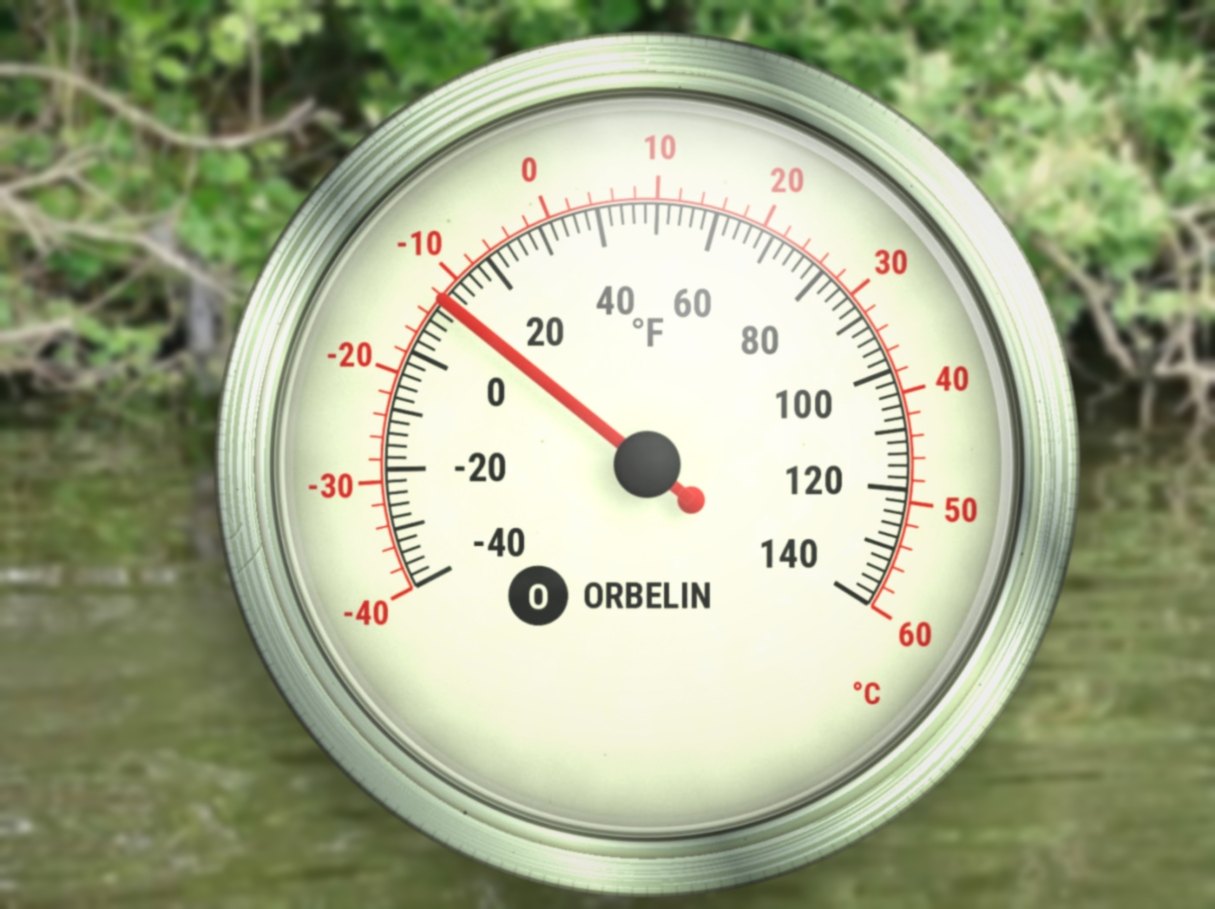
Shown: value=10 unit=°F
